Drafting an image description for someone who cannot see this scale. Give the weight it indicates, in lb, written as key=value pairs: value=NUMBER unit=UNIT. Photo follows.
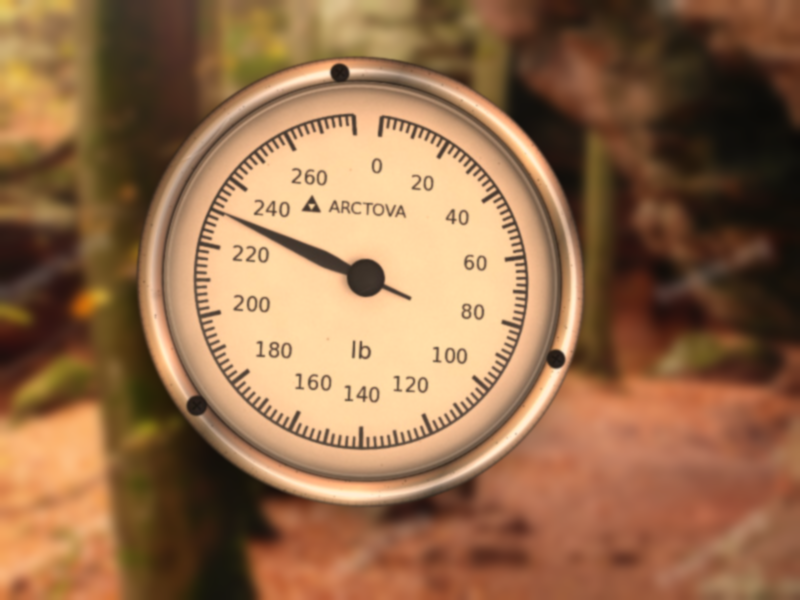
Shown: value=230 unit=lb
